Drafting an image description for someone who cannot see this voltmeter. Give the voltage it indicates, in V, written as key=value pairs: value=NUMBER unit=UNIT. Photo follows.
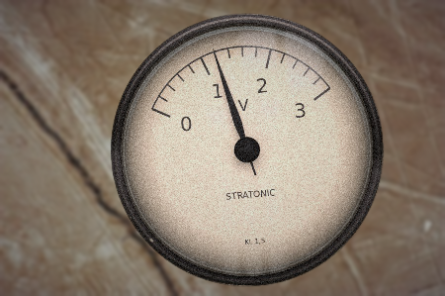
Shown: value=1.2 unit=V
